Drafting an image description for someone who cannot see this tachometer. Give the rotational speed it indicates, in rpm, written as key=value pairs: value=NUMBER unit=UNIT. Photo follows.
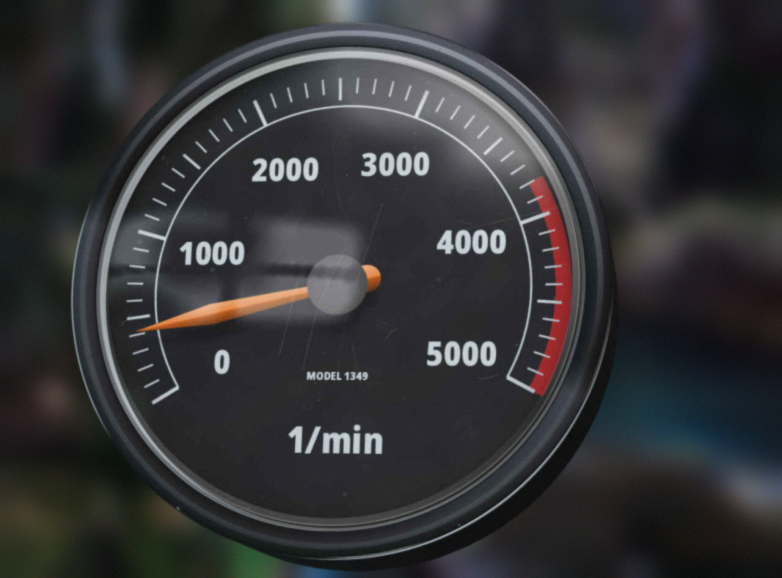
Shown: value=400 unit=rpm
